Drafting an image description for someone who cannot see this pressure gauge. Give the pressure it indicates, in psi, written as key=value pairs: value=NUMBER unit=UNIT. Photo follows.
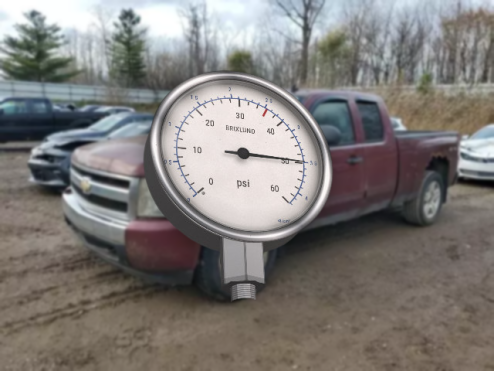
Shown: value=50 unit=psi
